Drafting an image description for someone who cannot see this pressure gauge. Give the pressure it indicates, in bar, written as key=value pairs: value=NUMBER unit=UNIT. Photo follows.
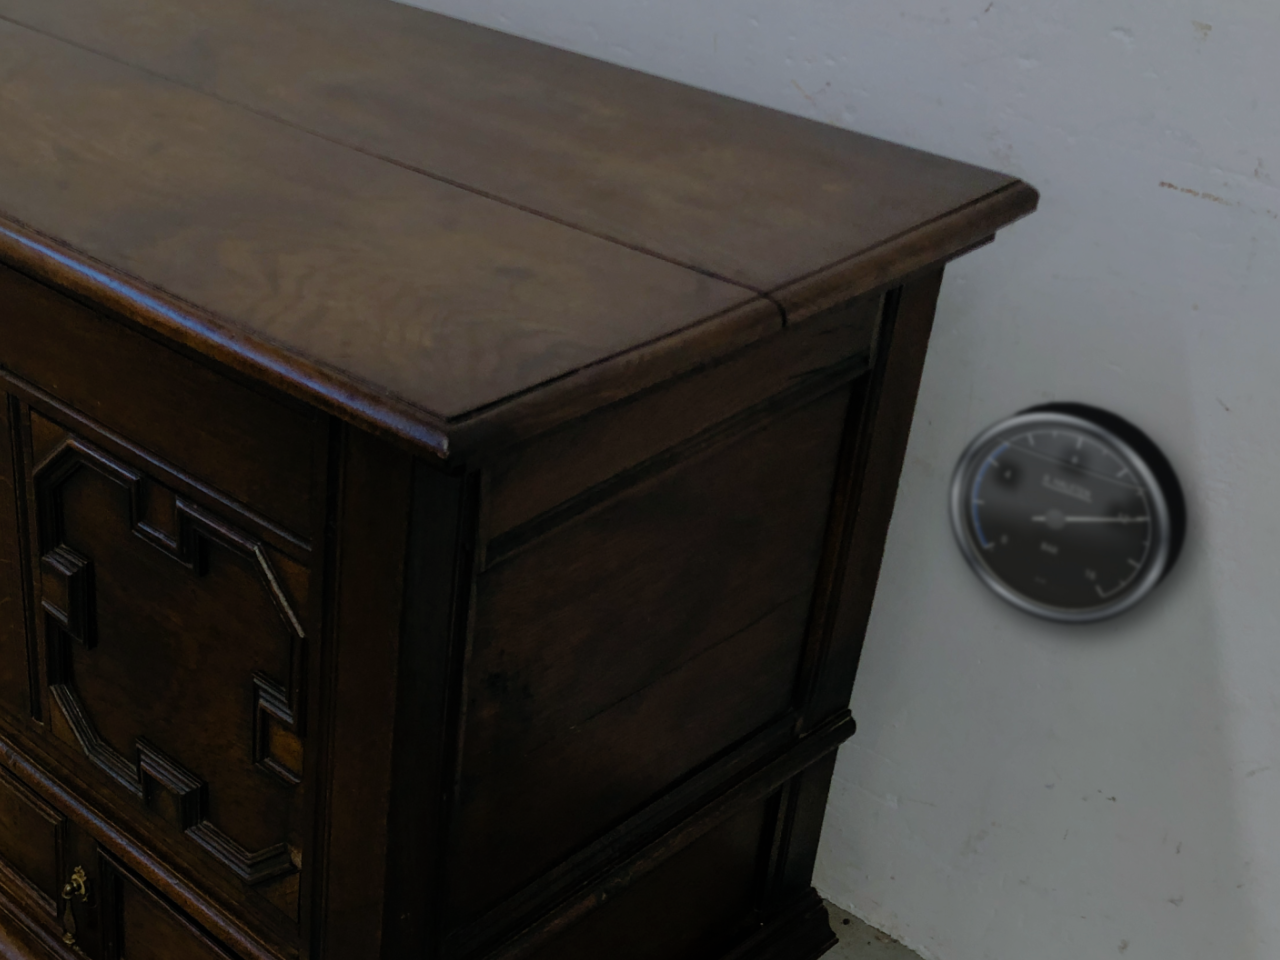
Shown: value=12 unit=bar
